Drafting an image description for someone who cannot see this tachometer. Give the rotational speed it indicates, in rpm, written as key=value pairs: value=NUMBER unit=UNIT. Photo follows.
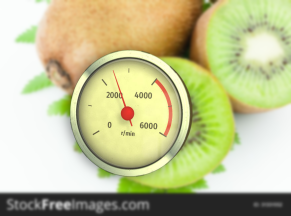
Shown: value=2500 unit=rpm
